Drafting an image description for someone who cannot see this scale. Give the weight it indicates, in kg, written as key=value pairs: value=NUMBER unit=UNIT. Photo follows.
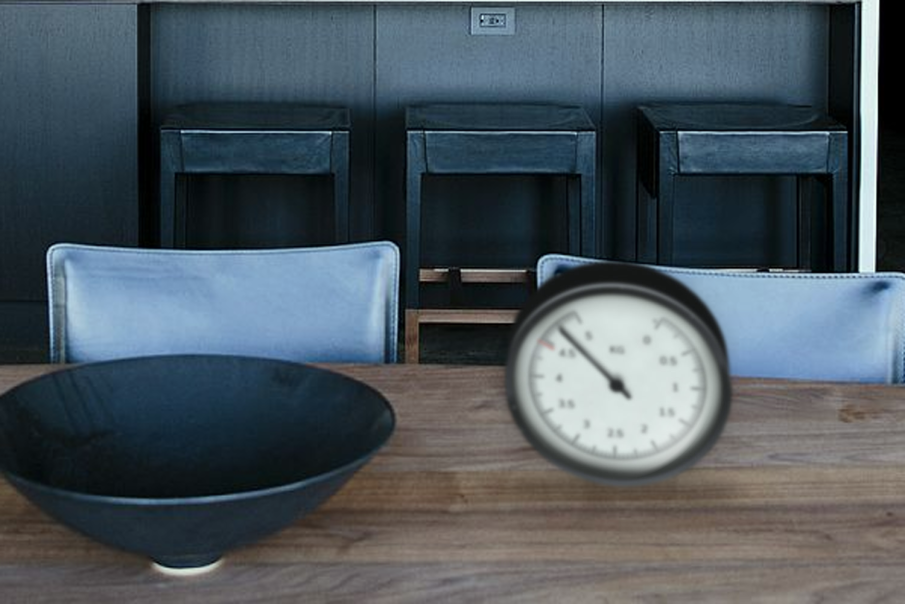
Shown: value=4.75 unit=kg
